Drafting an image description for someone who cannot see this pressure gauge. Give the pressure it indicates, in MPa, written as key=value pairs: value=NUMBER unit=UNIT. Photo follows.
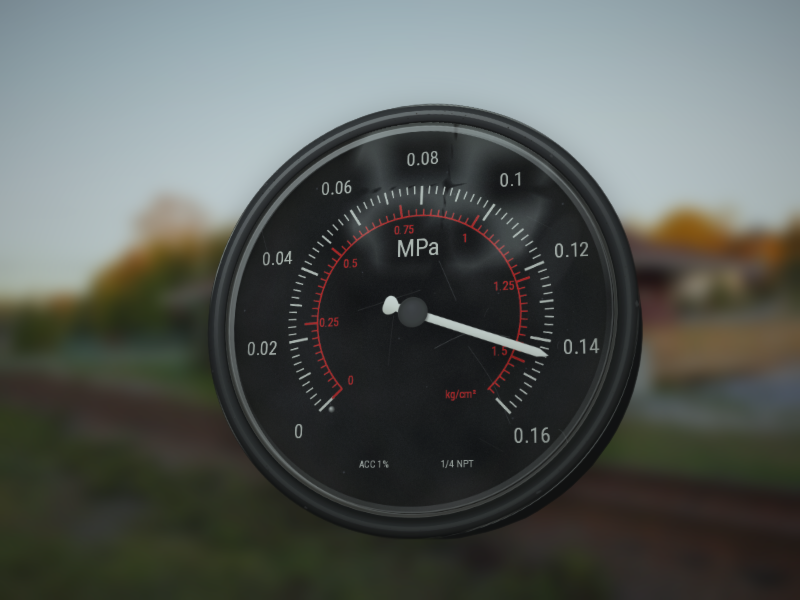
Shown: value=0.144 unit=MPa
